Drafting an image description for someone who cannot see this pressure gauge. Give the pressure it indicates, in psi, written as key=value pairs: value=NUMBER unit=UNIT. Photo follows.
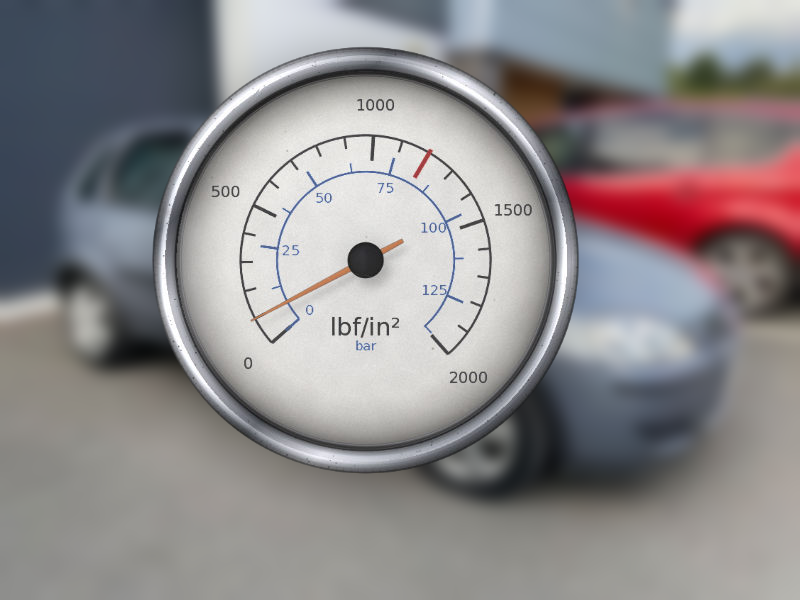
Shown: value=100 unit=psi
